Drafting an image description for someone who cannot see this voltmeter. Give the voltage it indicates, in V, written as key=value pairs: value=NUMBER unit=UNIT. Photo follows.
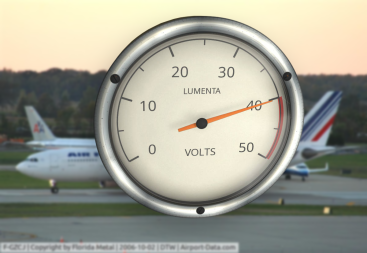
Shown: value=40 unit=V
